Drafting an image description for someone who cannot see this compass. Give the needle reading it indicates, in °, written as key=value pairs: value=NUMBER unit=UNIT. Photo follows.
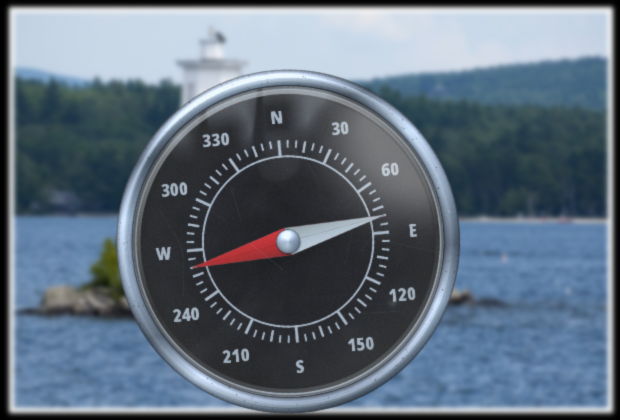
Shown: value=260 unit=°
